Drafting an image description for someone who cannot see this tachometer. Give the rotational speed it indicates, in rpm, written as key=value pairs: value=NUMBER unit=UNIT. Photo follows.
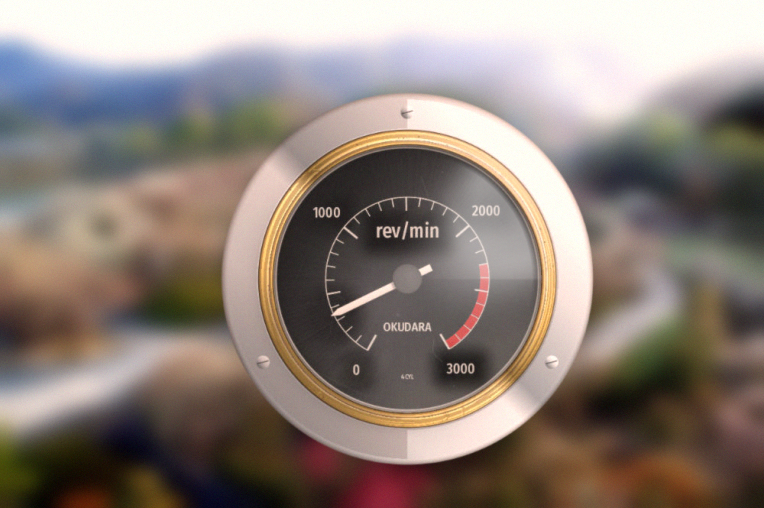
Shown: value=350 unit=rpm
